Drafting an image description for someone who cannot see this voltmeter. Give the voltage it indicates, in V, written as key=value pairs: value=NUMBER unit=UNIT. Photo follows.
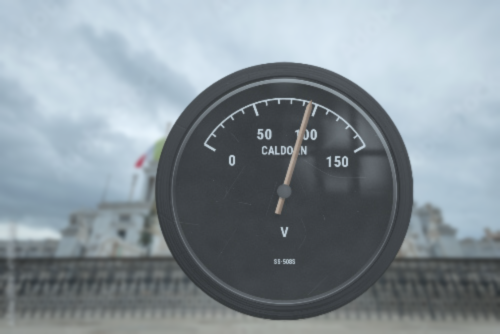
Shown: value=95 unit=V
